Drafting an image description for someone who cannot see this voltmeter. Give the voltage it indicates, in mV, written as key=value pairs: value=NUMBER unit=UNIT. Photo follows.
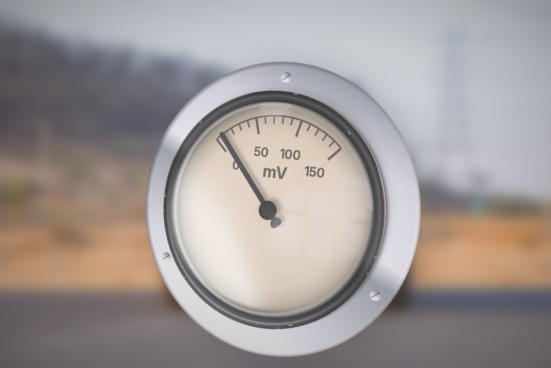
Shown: value=10 unit=mV
